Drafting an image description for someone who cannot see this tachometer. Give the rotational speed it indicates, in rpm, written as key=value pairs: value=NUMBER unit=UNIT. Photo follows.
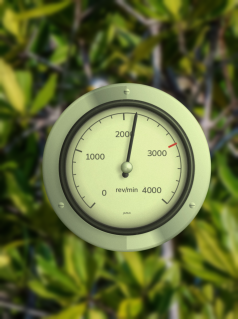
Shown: value=2200 unit=rpm
